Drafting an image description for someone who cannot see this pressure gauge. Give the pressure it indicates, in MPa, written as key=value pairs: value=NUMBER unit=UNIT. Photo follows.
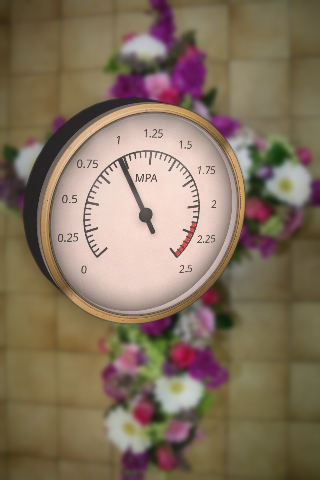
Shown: value=0.95 unit=MPa
